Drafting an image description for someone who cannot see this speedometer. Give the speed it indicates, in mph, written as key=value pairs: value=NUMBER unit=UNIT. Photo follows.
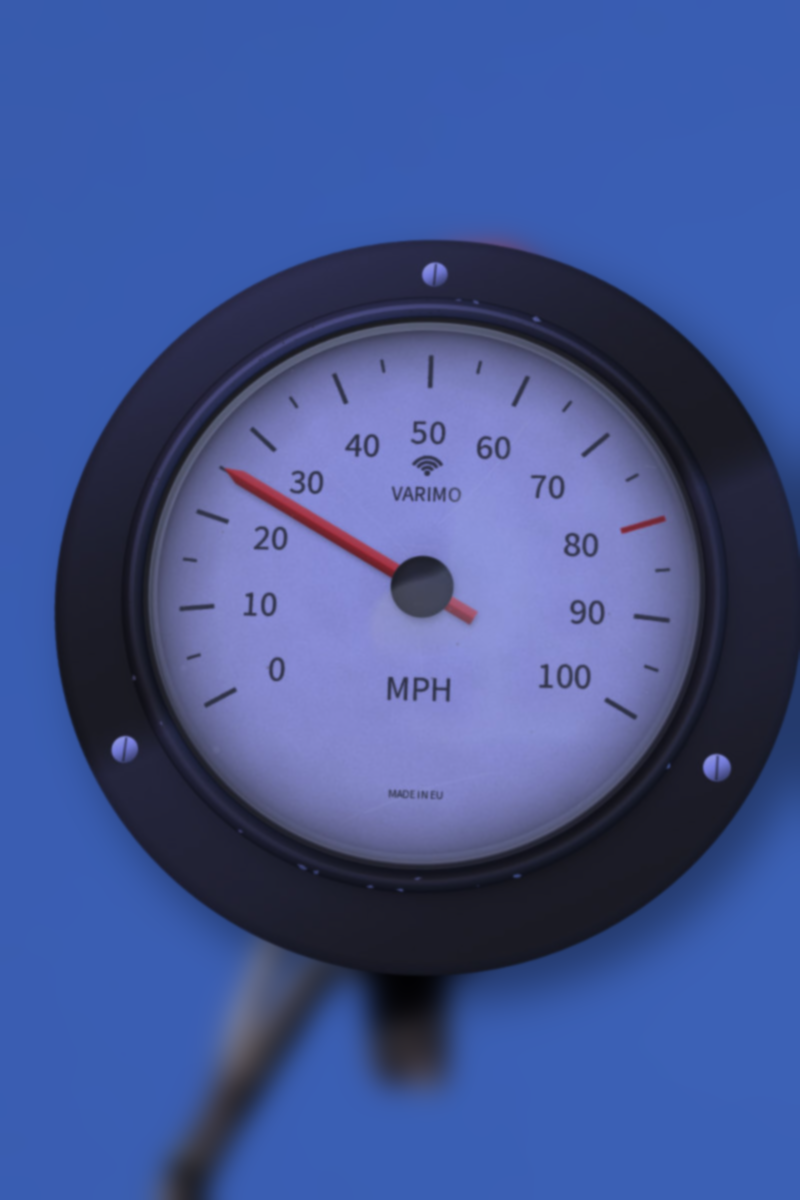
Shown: value=25 unit=mph
